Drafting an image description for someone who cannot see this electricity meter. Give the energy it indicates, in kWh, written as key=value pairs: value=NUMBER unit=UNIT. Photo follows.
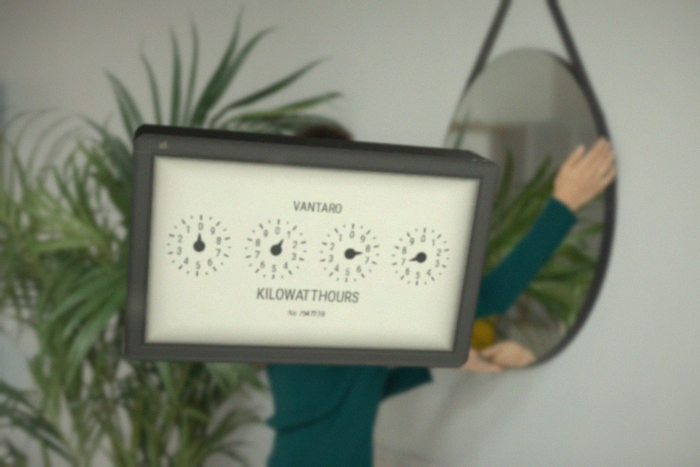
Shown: value=77 unit=kWh
